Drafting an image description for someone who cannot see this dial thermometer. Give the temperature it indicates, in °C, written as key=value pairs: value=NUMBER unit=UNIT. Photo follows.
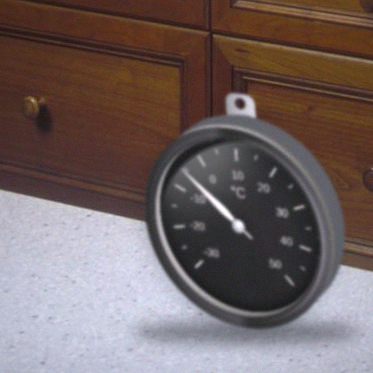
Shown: value=-5 unit=°C
